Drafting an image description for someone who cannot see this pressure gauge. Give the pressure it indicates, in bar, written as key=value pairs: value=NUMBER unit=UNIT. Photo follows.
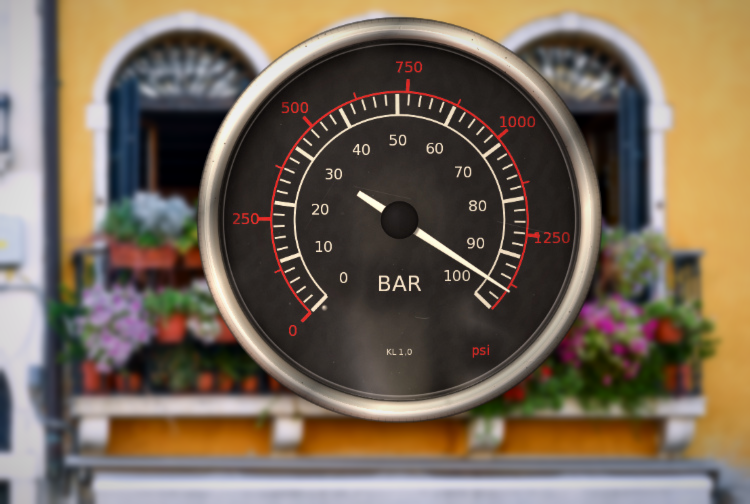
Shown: value=96 unit=bar
